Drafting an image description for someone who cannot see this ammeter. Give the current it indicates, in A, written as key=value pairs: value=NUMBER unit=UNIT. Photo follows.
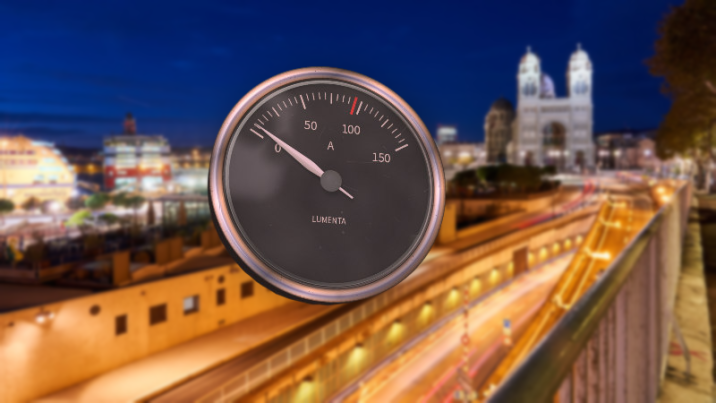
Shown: value=5 unit=A
